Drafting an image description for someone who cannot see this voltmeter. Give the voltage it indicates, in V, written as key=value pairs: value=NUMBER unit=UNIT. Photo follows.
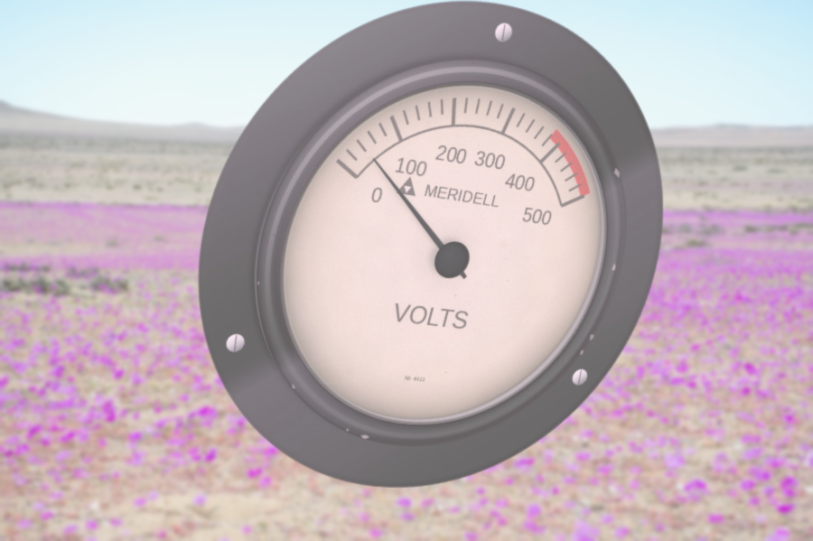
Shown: value=40 unit=V
